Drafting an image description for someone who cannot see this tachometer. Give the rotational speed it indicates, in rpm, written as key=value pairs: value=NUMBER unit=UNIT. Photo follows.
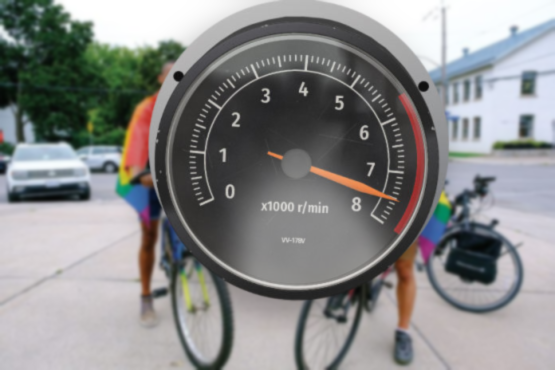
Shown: value=7500 unit=rpm
